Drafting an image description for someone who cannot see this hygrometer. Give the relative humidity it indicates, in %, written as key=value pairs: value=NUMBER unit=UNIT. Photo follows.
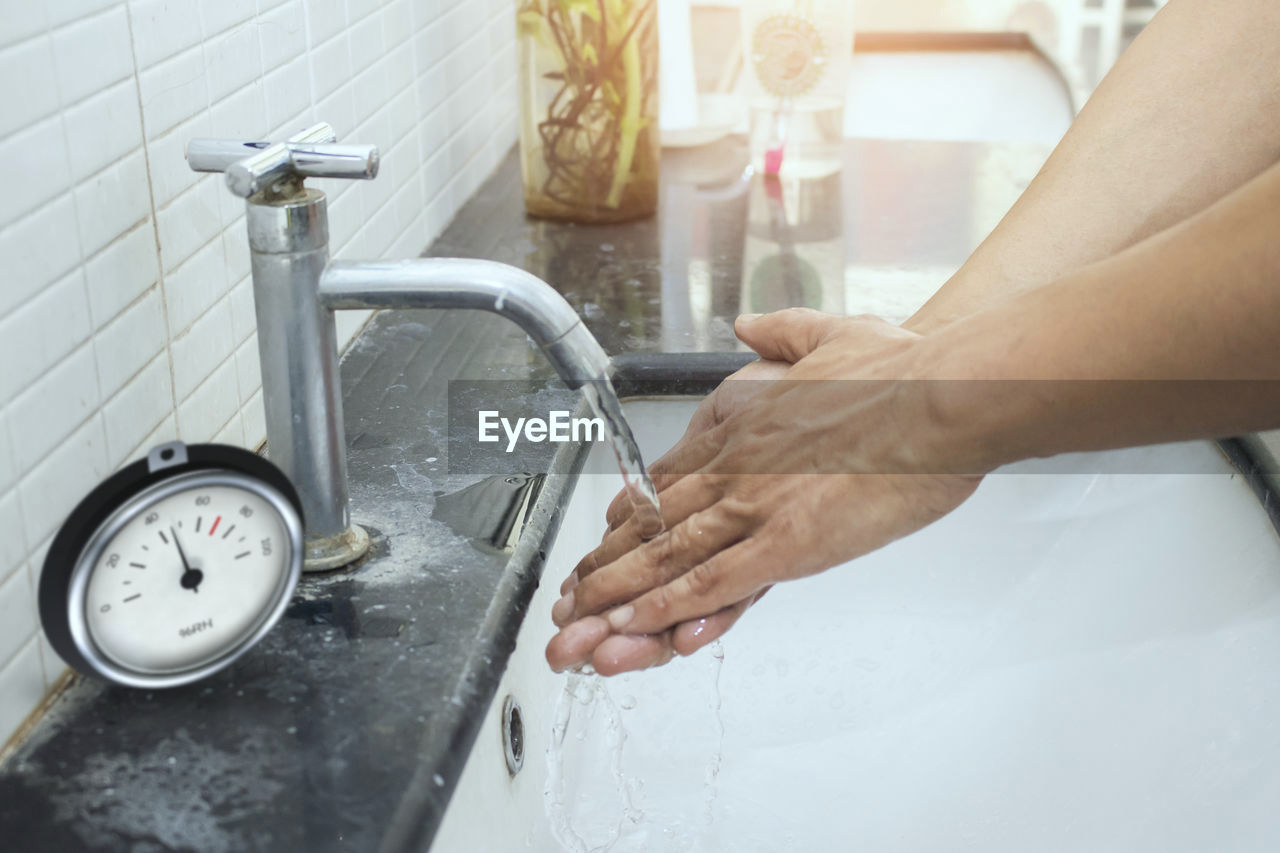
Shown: value=45 unit=%
